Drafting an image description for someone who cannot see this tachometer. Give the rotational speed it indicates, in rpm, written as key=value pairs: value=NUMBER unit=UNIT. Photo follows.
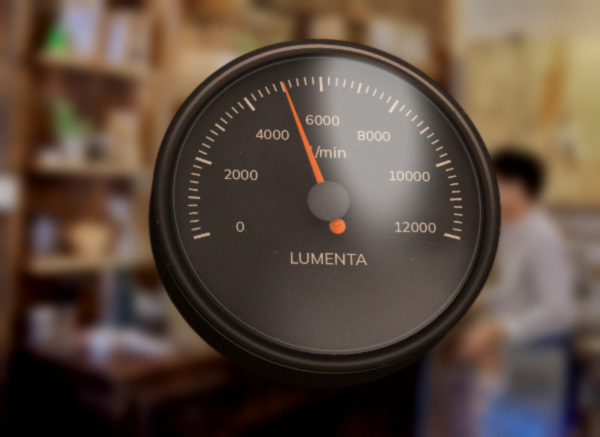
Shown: value=5000 unit=rpm
